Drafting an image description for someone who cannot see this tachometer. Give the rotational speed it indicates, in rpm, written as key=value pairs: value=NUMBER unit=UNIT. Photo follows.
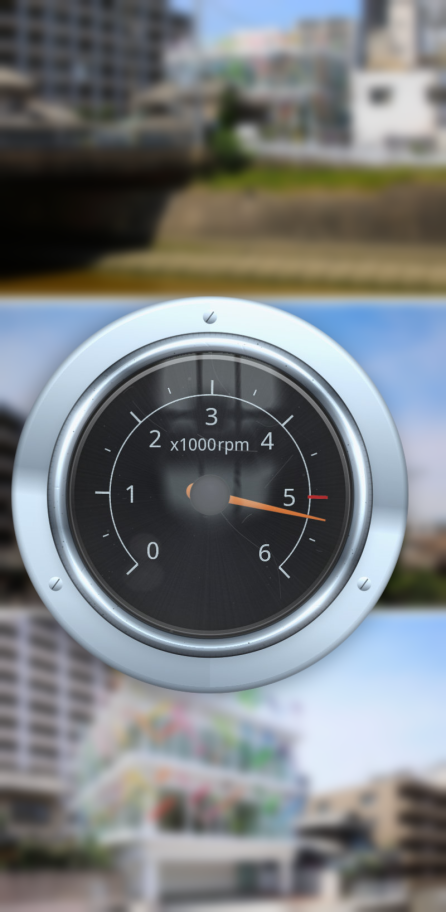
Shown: value=5250 unit=rpm
